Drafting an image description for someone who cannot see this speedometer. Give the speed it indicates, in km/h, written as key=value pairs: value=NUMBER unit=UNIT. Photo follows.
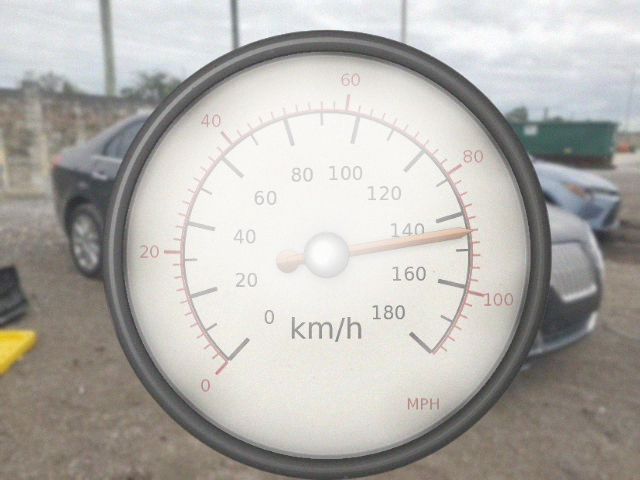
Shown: value=145 unit=km/h
